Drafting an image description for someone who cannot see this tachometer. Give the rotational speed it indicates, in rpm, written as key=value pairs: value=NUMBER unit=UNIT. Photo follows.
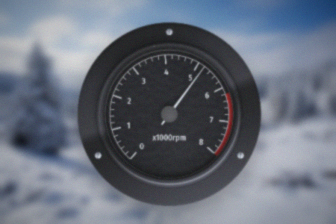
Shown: value=5200 unit=rpm
